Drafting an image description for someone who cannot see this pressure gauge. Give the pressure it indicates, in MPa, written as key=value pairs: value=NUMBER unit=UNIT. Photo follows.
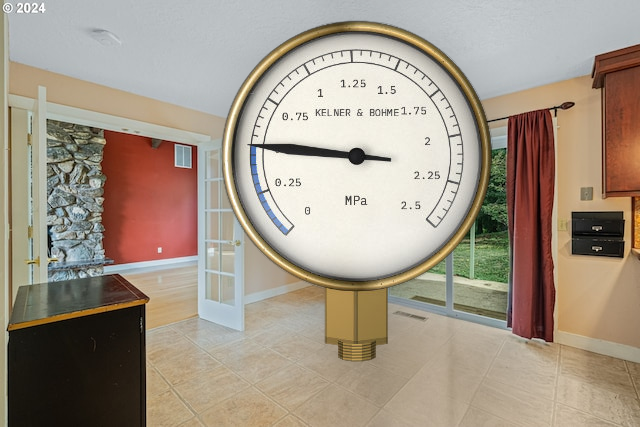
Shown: value=0.5 unit=MPa
